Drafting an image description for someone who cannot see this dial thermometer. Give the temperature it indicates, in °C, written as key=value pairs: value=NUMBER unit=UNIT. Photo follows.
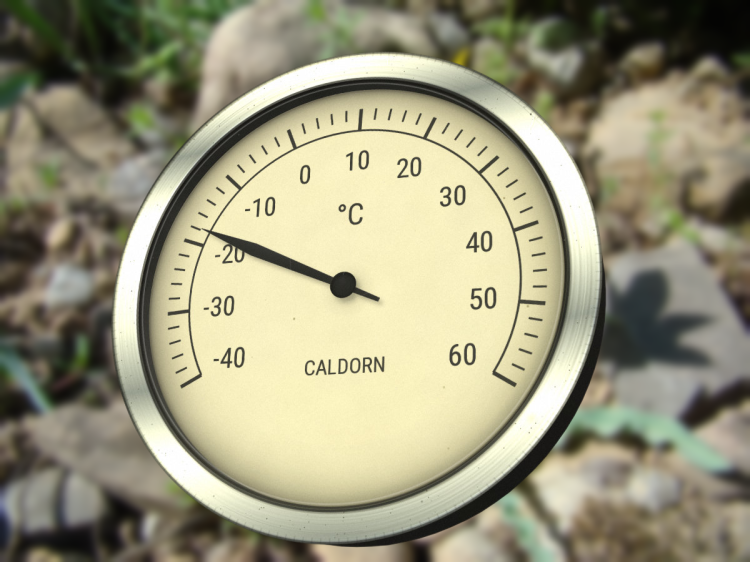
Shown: value=-18 unit=°C
